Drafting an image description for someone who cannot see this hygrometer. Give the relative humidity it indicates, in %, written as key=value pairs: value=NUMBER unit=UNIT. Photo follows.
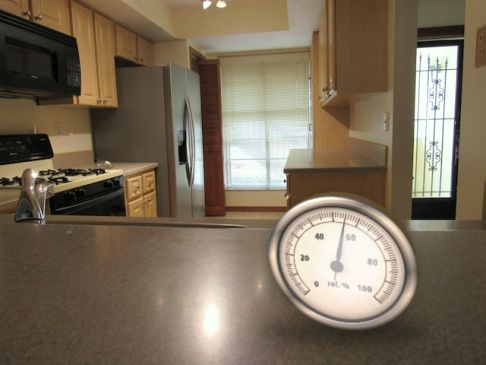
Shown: value=55 unit=%
